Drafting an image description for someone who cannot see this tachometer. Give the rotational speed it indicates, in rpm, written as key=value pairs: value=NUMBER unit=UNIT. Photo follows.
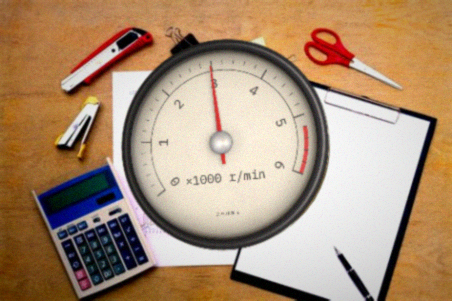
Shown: value=3000 unit=rpm
